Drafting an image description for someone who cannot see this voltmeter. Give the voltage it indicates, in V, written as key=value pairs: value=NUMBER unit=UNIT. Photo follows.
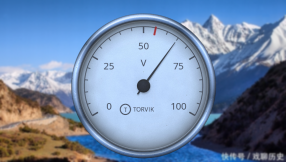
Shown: value=65 unit=V
